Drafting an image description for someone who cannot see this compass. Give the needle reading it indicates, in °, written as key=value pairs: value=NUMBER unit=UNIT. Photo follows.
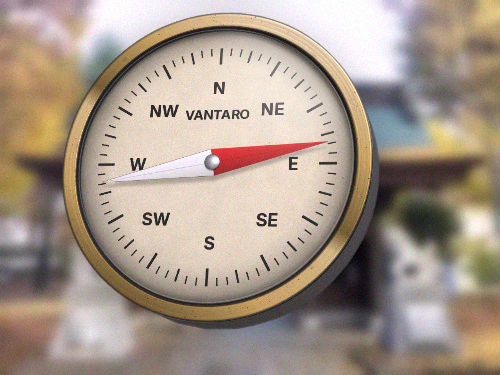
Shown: value=80 unit=°
